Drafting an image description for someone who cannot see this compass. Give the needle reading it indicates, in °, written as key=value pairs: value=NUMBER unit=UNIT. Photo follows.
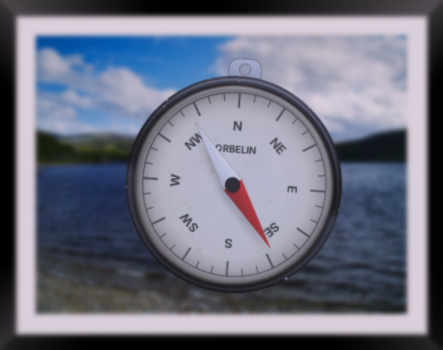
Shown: value=145 unit=°
